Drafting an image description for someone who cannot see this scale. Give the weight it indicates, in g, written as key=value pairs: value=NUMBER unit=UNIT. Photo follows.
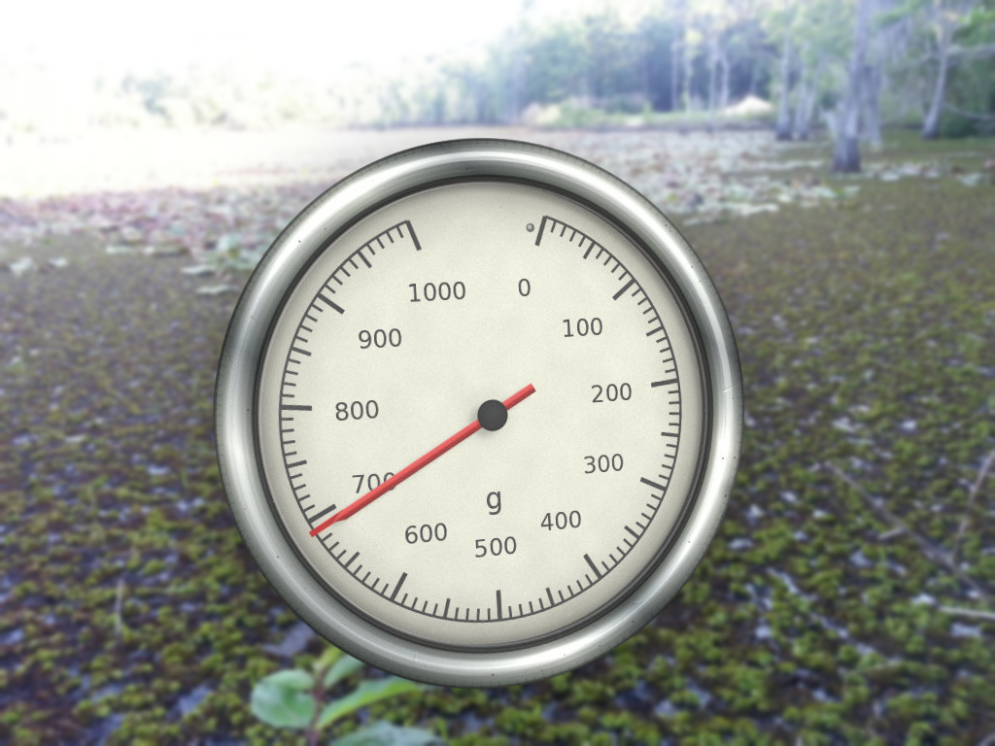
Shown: value=690 unit=g
